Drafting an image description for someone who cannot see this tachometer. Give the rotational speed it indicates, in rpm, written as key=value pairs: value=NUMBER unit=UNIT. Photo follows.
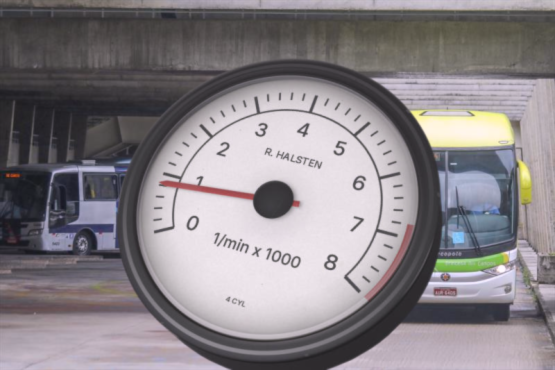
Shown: value=800 unit=rpm
